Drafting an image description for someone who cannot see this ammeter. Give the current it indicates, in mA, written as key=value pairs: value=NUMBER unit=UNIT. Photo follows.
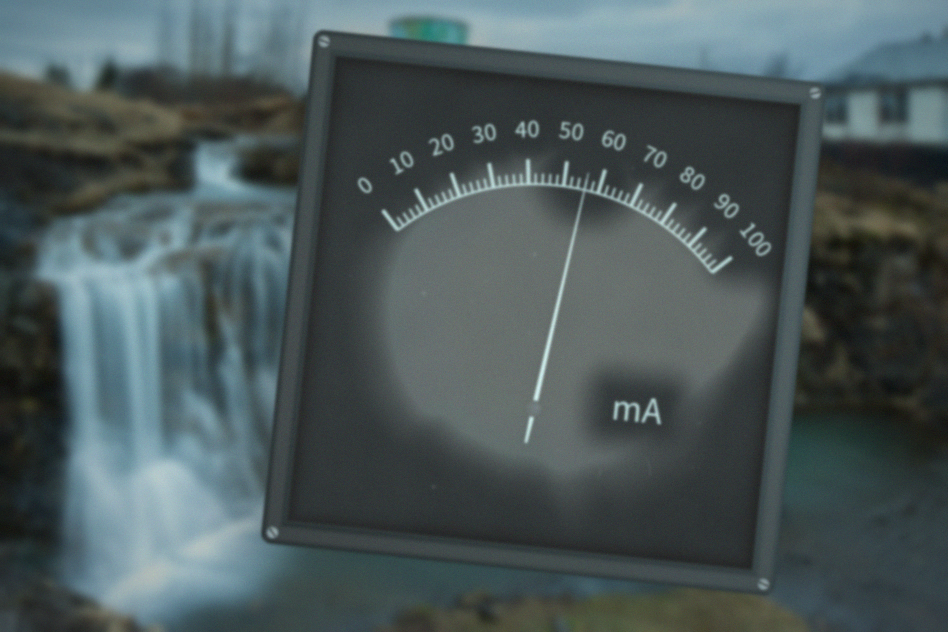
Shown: value=56 unit=mA
